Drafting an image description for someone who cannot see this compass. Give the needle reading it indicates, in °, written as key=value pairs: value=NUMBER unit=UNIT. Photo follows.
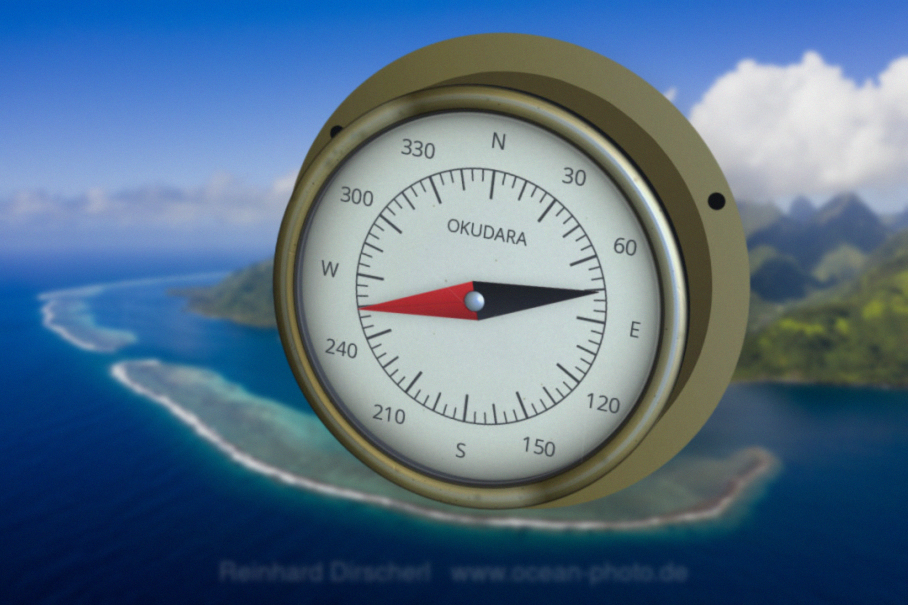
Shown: value=255 unit=°
